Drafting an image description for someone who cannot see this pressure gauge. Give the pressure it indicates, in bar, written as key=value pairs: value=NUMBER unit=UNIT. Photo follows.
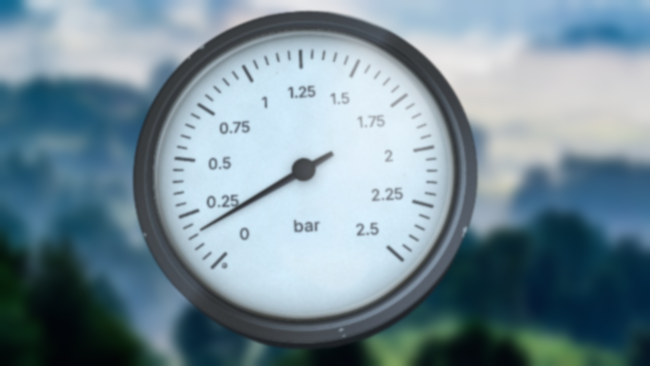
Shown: value=0.15 unit=bar
